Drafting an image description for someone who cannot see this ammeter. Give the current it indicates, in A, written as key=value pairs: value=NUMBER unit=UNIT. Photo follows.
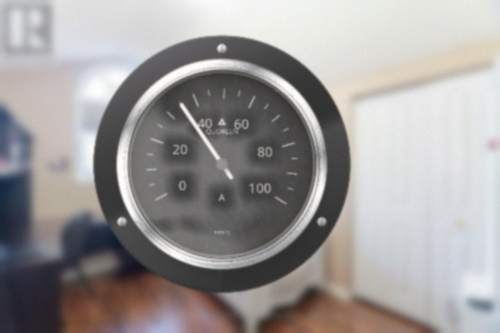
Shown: value=35 unit=A
